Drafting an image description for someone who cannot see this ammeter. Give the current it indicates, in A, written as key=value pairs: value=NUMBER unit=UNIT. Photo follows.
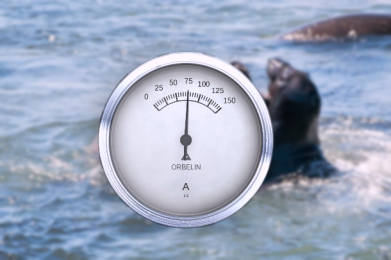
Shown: value=75 unit=A
